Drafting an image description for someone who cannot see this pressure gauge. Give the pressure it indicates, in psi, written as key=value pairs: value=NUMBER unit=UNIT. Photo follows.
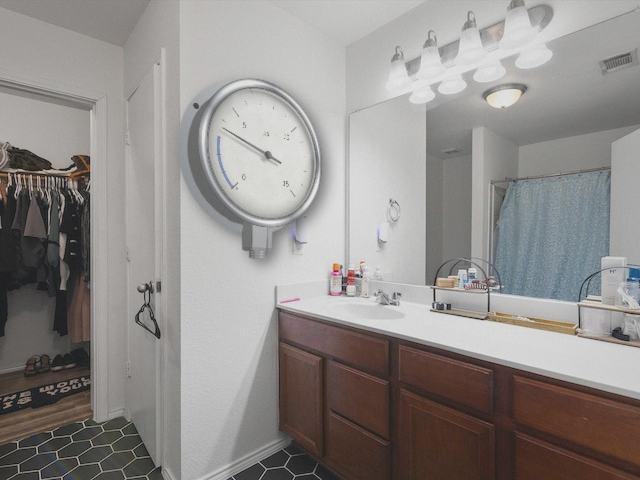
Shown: value=3.5 unit=psi
